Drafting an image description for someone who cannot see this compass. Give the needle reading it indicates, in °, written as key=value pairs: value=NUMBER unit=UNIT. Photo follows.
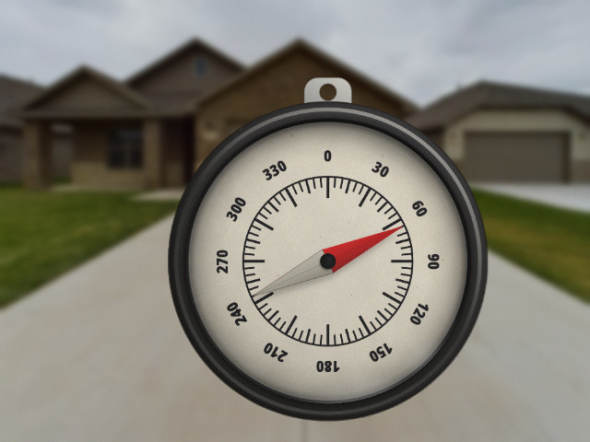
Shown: value=65 unit=°
